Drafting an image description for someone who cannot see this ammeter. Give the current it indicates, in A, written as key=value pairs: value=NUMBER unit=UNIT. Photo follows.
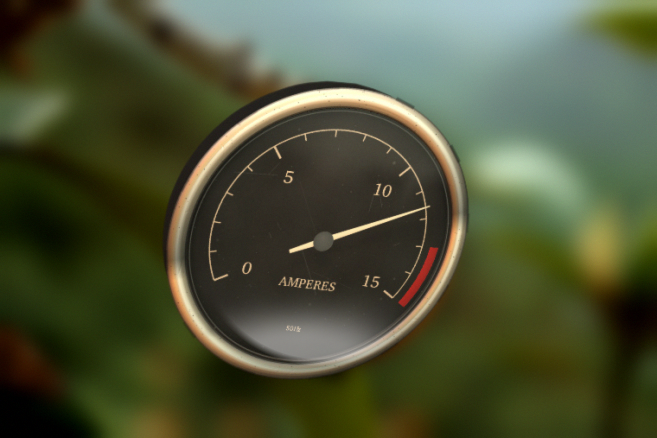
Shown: value=11.5 unit=A
